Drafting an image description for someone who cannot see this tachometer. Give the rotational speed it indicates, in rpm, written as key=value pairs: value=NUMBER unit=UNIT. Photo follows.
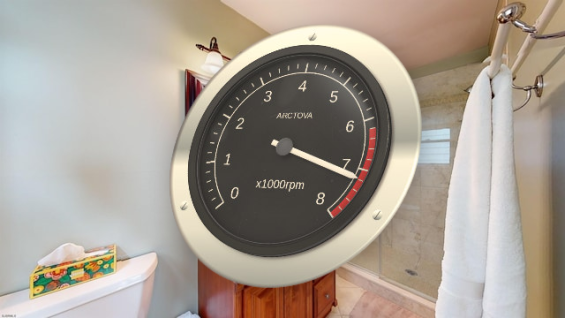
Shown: value=7200 unit=rpm
